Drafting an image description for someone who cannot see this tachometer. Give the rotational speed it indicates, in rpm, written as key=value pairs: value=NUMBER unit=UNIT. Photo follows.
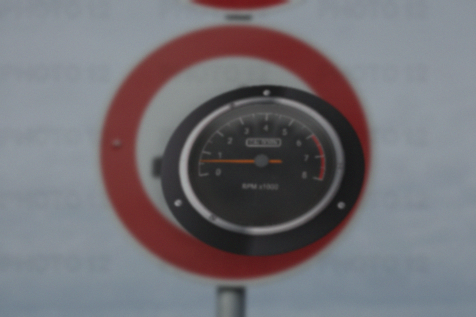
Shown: value=500 unit=rpm
